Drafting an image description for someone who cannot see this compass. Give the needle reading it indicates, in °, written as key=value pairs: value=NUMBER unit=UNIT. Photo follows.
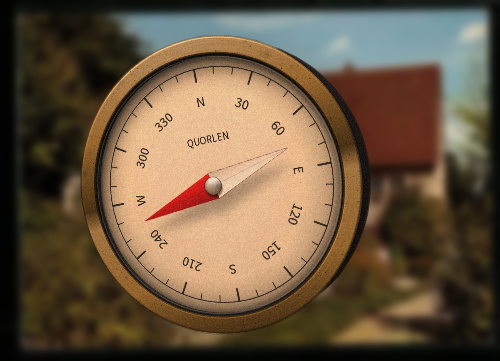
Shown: value=255 unit=°
